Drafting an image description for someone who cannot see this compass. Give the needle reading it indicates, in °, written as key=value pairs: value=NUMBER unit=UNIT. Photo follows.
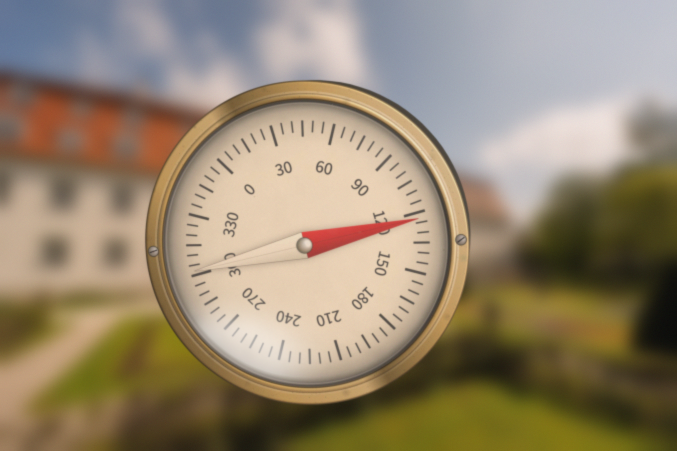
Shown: value=122.5 unit=°
